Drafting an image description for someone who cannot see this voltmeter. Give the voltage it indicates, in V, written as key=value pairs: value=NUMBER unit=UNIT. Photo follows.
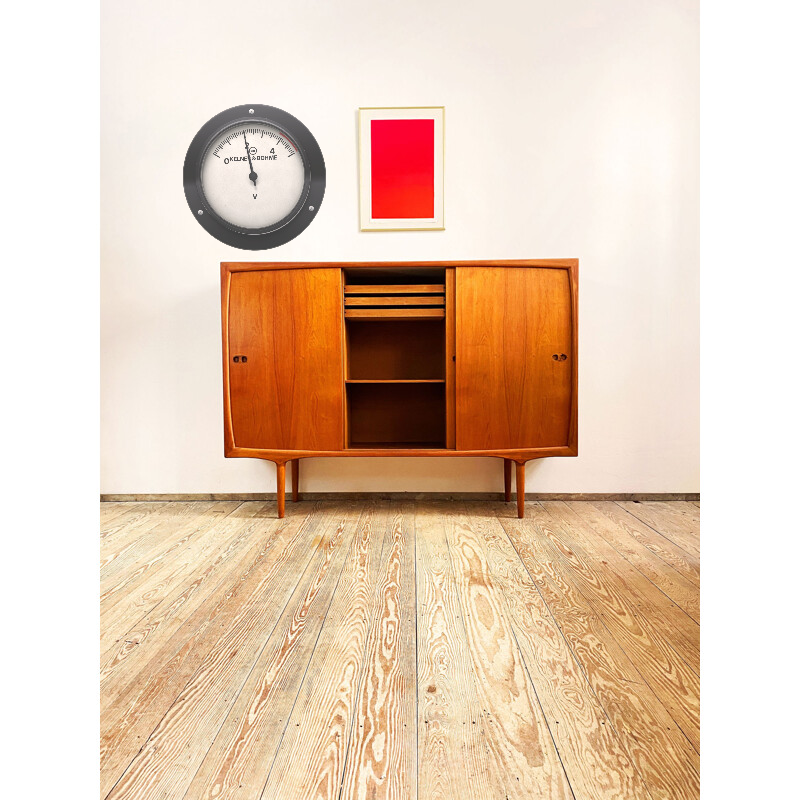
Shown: value=2 unit=V
